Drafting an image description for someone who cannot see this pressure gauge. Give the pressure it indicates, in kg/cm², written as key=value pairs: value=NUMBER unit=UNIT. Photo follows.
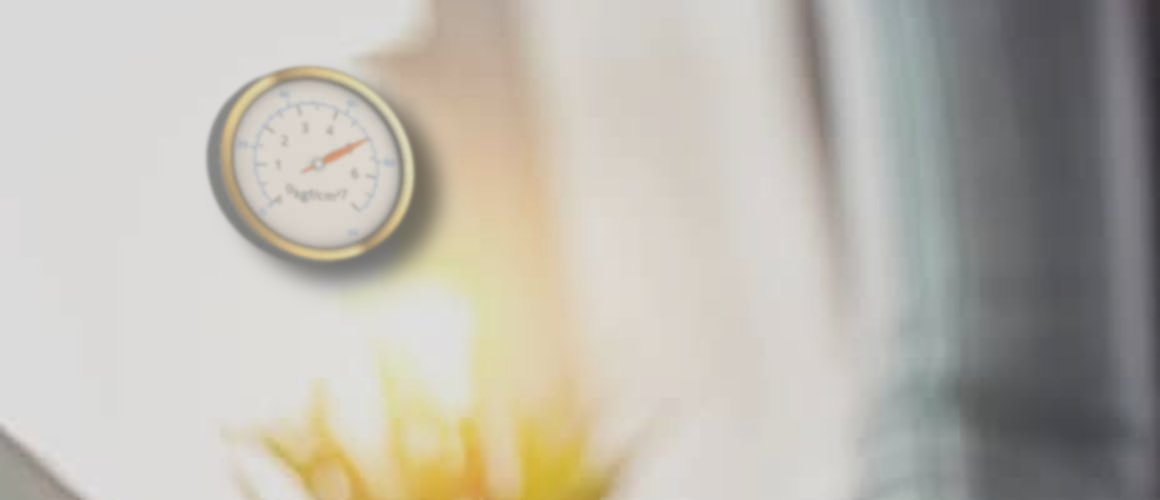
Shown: value=5 unit=kg/cm²
